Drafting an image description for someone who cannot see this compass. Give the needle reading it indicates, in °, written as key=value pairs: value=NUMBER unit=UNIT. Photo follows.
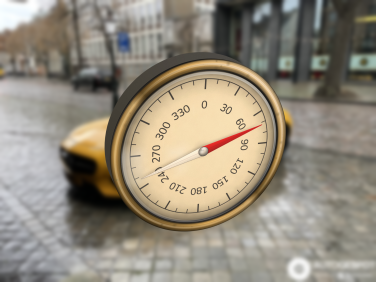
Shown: value=70 unit=°
